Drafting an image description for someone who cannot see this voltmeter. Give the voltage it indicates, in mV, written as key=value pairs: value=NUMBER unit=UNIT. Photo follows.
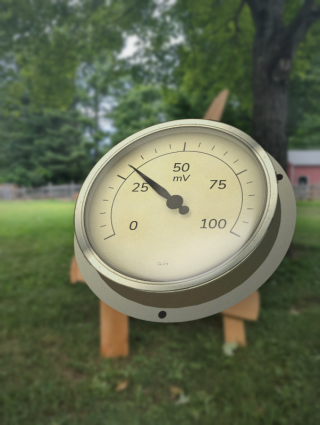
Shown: value=30 unit=mV
